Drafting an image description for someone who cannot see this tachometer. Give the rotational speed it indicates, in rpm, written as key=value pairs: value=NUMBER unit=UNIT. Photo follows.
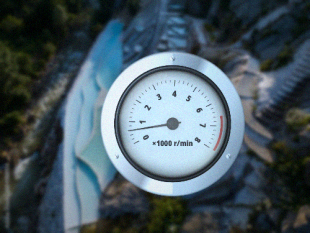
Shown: value=600 unit=rpm
